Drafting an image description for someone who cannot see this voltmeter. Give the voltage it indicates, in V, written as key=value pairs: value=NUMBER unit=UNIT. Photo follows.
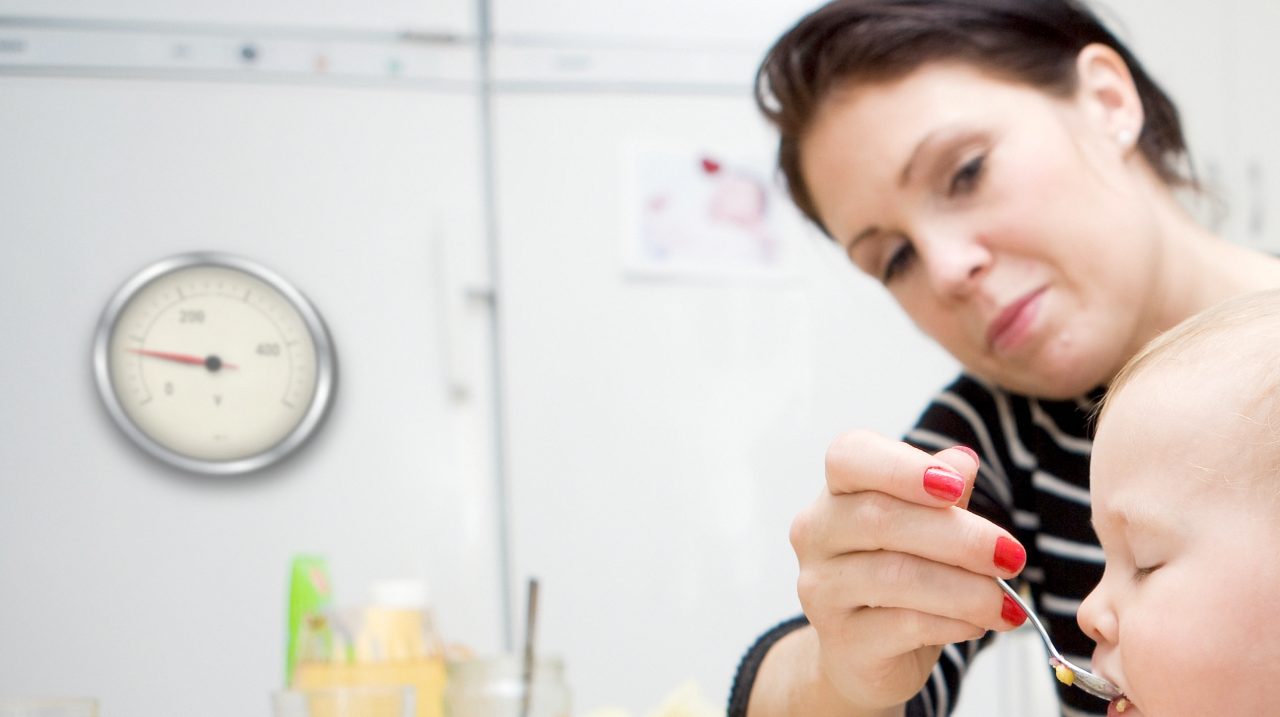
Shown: value=80 unit=V
